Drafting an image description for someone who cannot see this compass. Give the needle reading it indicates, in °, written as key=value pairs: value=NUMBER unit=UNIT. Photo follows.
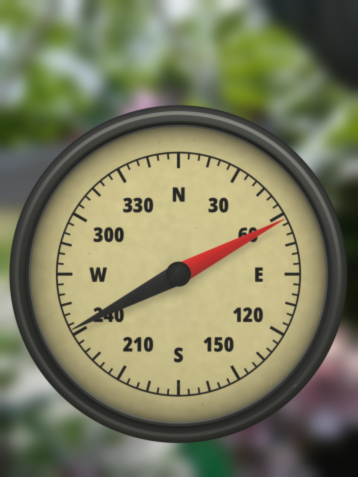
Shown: value=62.5 unit=°
